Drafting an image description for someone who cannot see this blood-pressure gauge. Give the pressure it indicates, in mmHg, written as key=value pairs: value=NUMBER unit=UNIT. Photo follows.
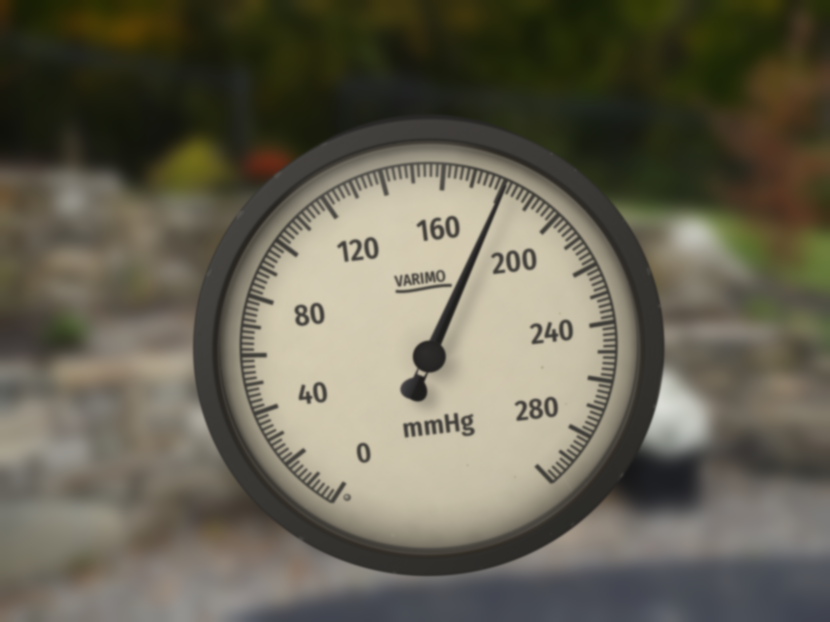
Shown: value=180 unit=mmHg
